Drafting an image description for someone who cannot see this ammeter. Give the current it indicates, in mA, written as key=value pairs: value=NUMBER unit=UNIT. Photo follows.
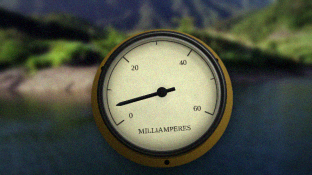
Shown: value=5 unit=mA
